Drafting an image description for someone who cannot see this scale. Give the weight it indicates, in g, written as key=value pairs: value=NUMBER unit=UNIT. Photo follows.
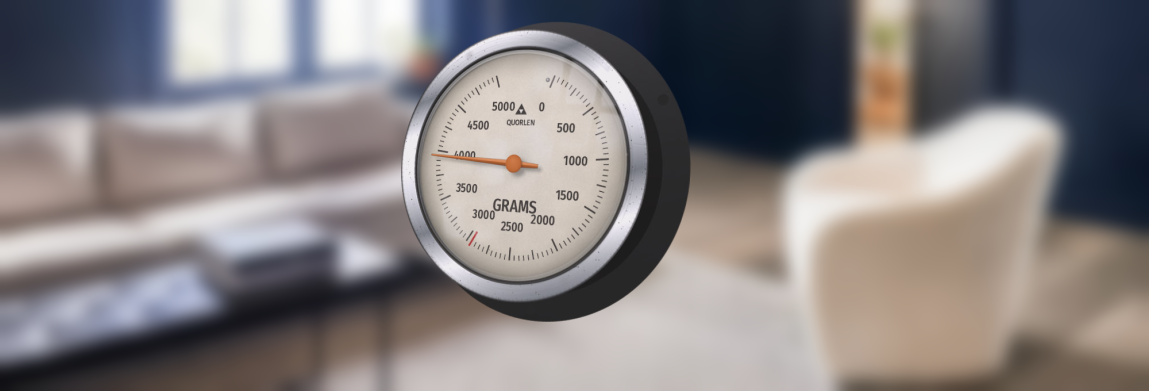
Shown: value=3950 unit=g
